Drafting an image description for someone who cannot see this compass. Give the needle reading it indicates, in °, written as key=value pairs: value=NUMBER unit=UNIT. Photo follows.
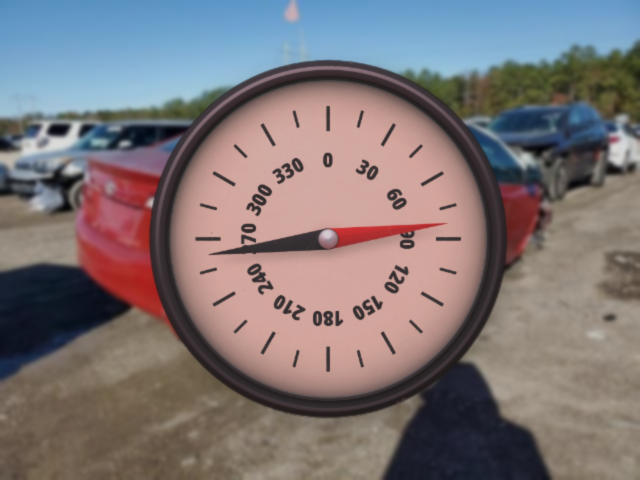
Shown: value=82.5 unit=°
